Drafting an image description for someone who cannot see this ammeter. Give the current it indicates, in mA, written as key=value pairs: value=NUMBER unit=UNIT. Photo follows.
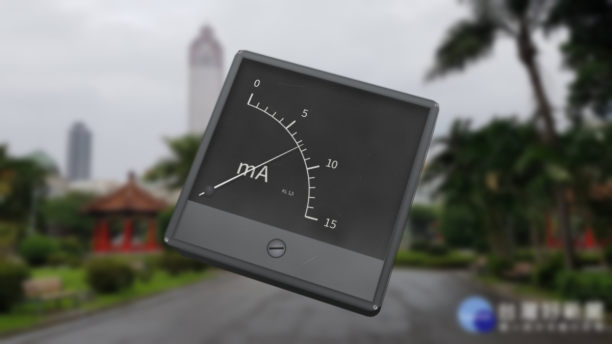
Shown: value=7.5 unit=mA
